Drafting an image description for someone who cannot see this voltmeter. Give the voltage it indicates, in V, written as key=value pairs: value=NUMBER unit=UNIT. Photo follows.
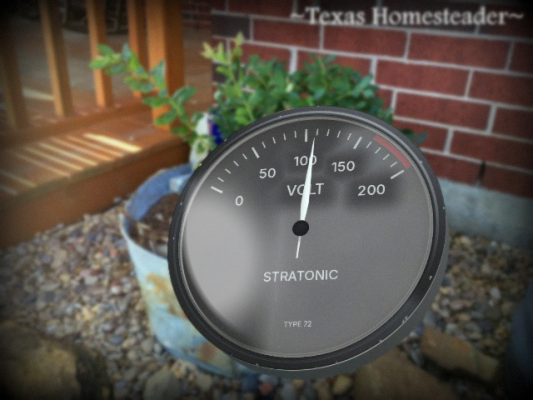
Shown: value=110 unit=V
